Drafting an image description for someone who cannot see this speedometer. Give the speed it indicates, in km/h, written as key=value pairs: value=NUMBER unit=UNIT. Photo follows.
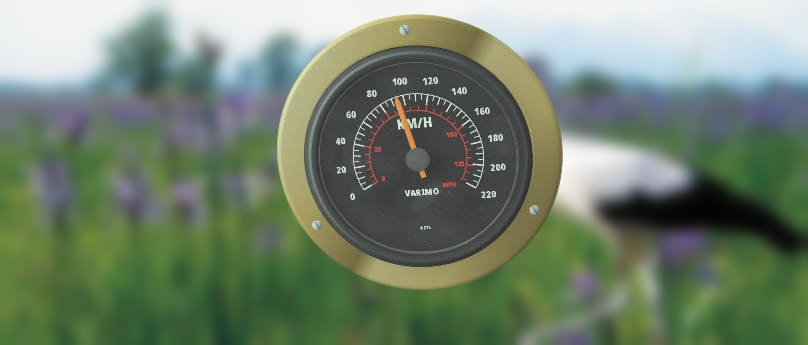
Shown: value=95 unit=km/h
